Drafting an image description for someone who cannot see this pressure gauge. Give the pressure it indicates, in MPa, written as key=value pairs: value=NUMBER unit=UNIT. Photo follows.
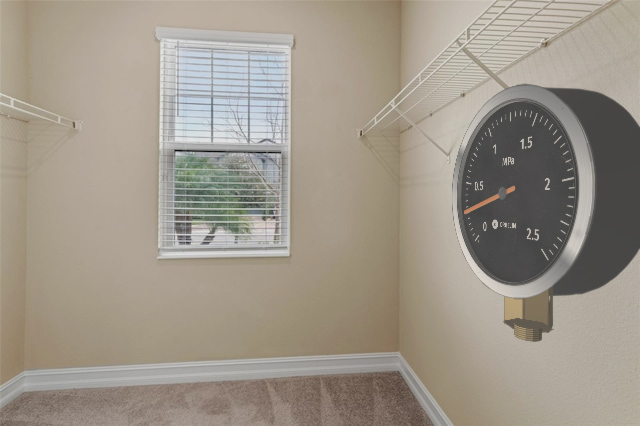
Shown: value=0.25 unit=MPa
